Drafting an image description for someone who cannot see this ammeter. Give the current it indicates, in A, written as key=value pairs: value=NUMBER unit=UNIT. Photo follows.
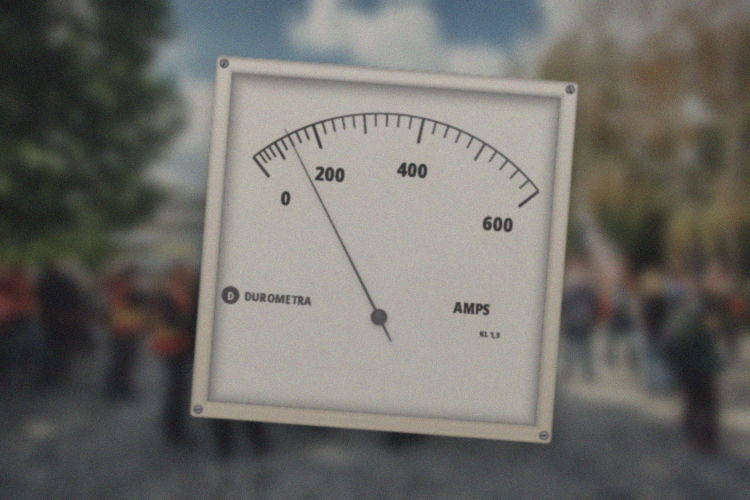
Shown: value=140 unit=A
